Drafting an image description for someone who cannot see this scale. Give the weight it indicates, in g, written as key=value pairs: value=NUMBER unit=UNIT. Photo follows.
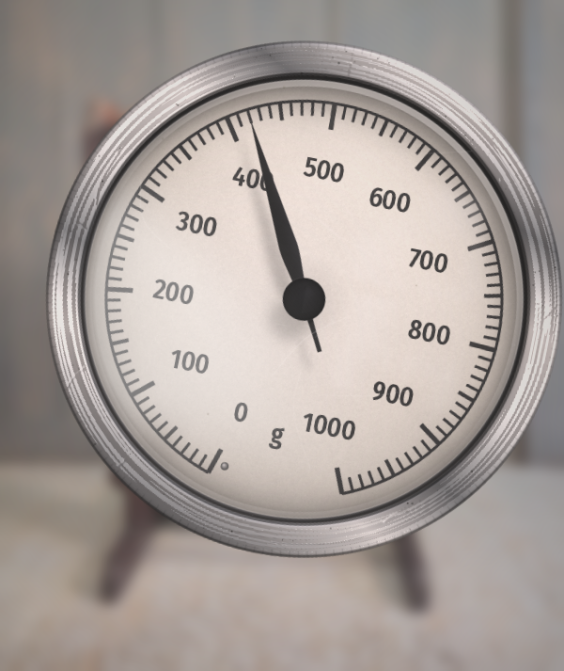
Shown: value=420 unit=g
